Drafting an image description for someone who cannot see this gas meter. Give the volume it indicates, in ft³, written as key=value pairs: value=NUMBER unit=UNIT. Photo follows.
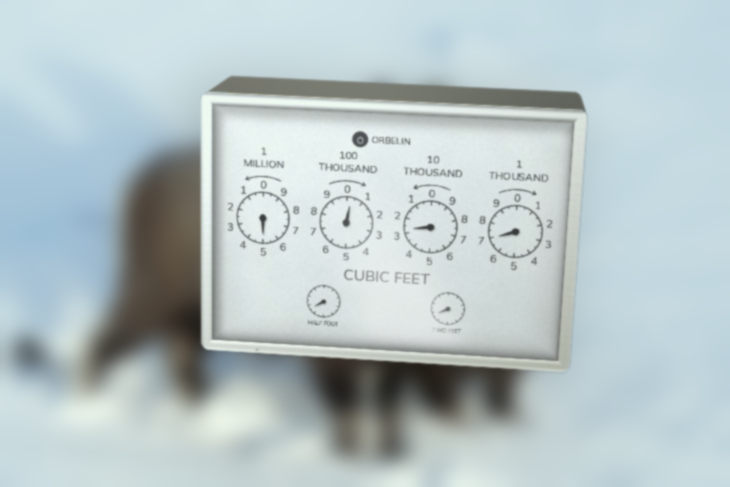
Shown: value=502700 unit=ft³
